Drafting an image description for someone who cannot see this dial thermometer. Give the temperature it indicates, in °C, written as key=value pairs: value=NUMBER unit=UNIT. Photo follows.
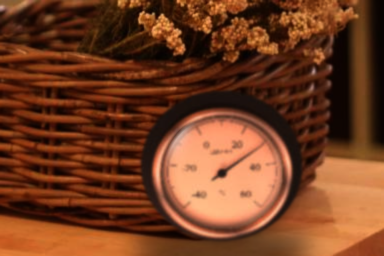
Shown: value=30 unit=°C
